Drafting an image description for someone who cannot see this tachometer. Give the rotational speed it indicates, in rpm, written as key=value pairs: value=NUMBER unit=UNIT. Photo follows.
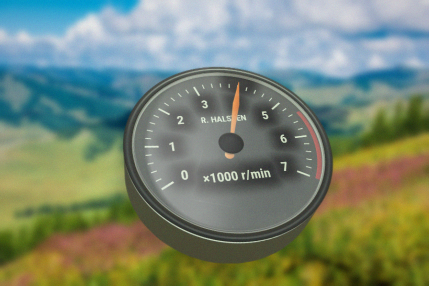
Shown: value=4000 unit=rpm
